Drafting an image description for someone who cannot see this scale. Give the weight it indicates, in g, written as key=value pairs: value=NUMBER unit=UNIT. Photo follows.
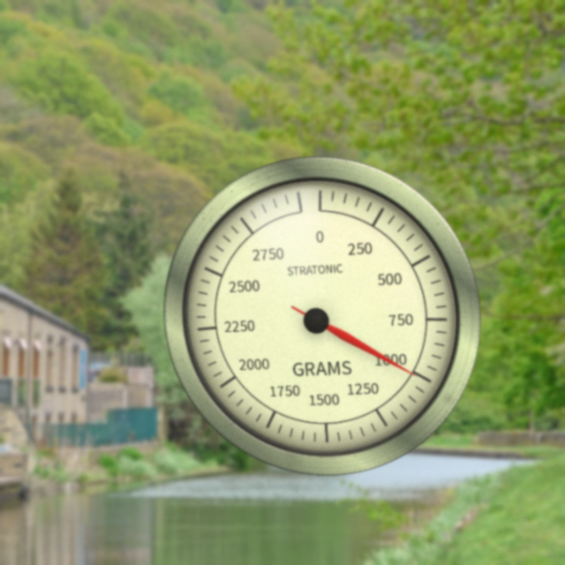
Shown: value=1000 unit=g
